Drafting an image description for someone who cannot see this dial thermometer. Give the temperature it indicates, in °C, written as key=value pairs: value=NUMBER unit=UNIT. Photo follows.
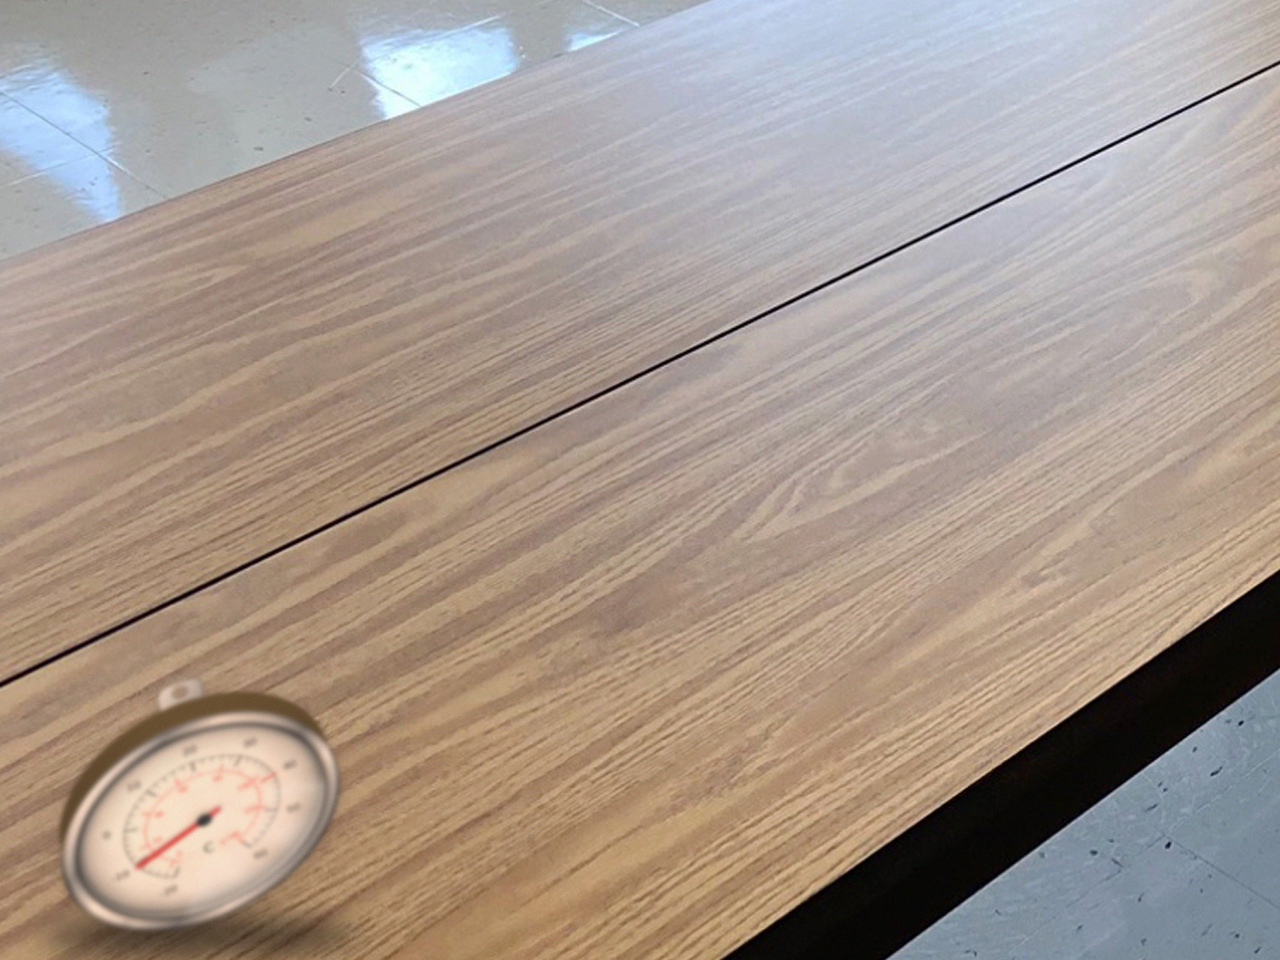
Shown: value=-10 unit=°C
